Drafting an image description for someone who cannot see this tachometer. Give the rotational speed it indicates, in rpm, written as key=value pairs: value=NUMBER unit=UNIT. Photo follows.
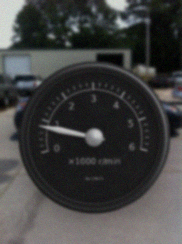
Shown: value=800 unit=rpm
